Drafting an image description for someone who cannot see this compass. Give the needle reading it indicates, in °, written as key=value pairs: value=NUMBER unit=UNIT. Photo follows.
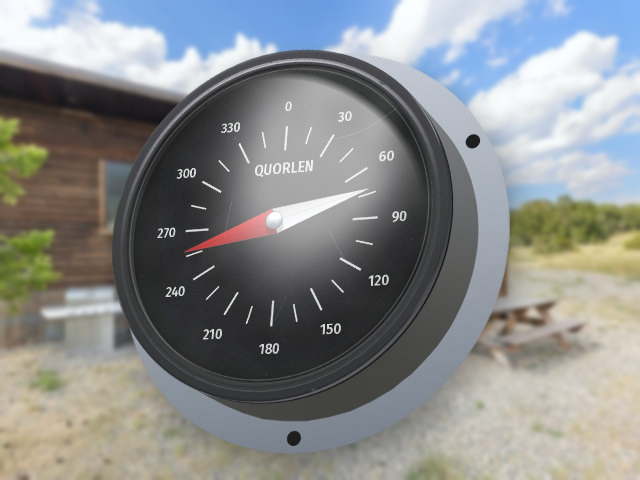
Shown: value=255 unit=°
